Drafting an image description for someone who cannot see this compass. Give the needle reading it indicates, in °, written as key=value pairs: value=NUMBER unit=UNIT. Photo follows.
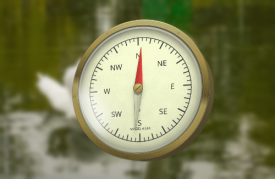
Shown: value=5 unit=°
